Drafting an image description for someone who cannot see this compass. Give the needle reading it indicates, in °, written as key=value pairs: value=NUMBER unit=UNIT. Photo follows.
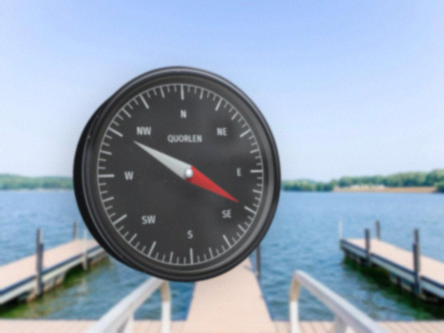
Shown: value=120 unit=°
